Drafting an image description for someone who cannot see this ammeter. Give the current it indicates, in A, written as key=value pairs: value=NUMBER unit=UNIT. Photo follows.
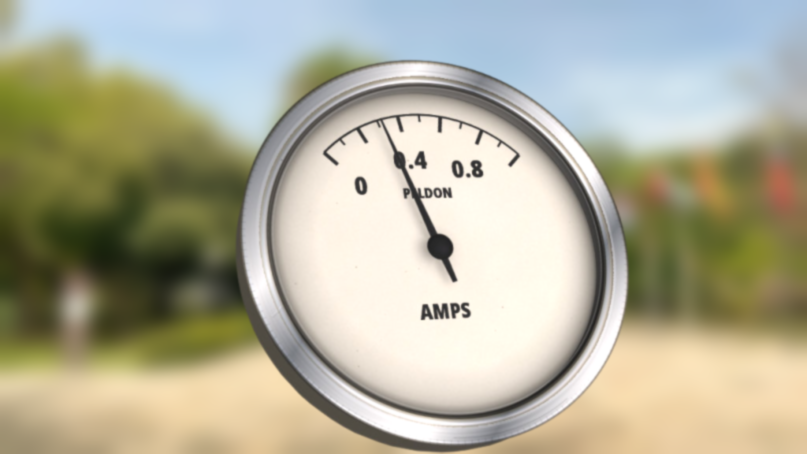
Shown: value=0.3 unit=A
